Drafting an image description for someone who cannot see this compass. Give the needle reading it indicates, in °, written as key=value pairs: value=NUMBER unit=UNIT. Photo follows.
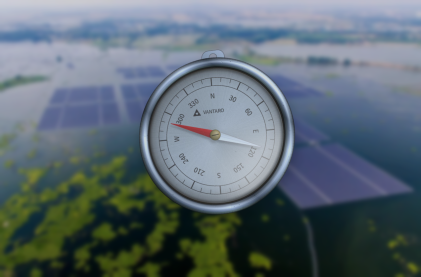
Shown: value=290 unit=°
